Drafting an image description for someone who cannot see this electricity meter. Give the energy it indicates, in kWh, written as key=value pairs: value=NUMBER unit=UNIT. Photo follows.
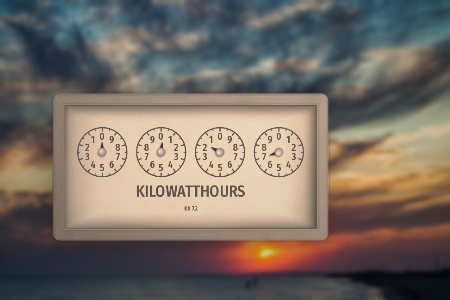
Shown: value=17 unit=kWh
